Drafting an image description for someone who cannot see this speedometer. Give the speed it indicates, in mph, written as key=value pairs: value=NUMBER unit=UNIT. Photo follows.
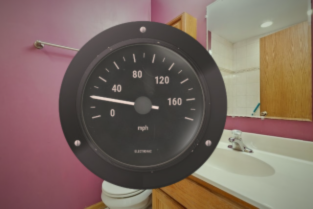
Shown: value=20 unit=mph
